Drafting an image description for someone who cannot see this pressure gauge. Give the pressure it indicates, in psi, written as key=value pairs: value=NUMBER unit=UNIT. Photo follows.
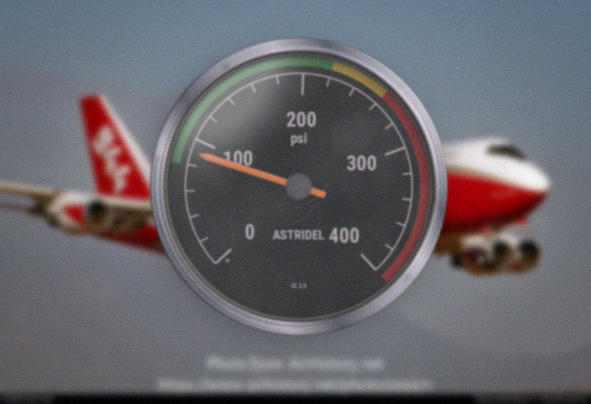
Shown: value=90 unit=psi
